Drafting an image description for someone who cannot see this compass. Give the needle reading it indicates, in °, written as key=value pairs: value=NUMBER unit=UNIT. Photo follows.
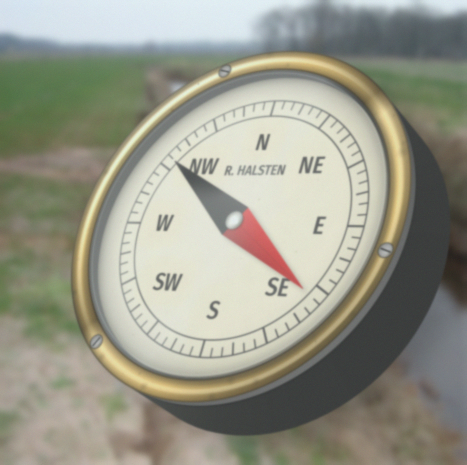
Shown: value=125 unit=°
